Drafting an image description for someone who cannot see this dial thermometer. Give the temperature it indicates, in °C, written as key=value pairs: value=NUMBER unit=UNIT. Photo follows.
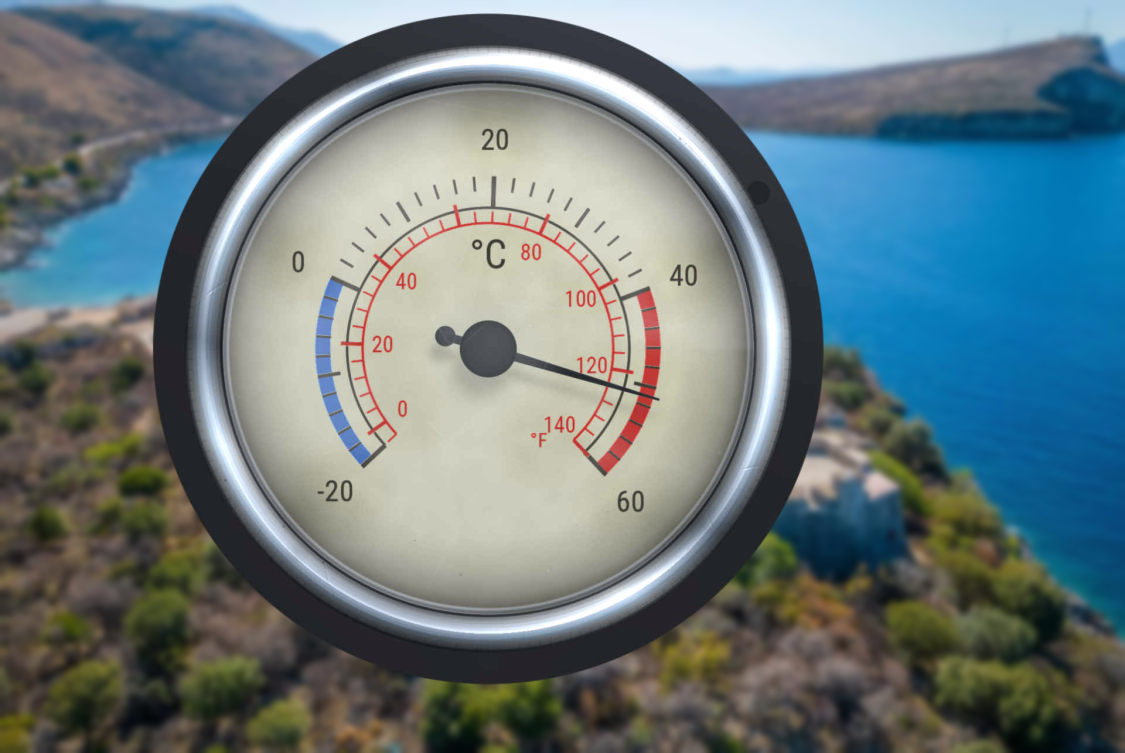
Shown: value=51 unit=°C
